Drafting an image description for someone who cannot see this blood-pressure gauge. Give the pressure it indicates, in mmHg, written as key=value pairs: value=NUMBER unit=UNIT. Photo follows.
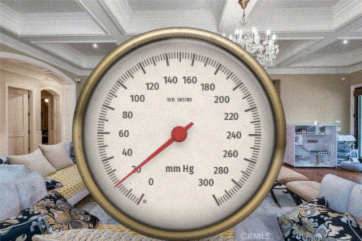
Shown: value=20 unit=mmHg
